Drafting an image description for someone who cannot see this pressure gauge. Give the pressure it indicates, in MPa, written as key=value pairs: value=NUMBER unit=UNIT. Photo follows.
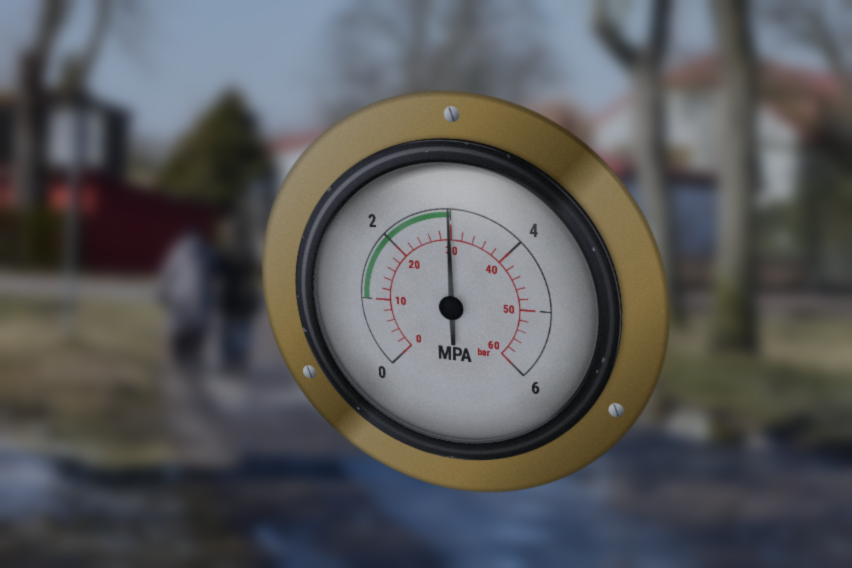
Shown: value=3 unit=MPa
